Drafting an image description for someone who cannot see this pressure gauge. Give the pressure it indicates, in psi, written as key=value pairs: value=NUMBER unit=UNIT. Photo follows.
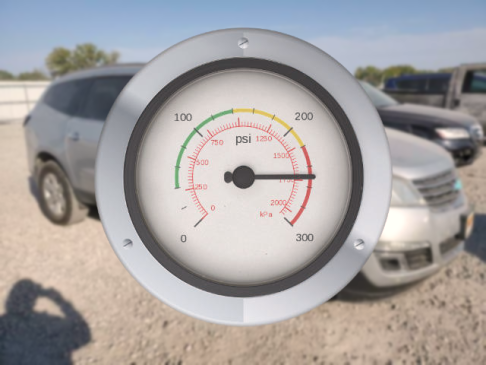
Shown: value=250 unit=psi
